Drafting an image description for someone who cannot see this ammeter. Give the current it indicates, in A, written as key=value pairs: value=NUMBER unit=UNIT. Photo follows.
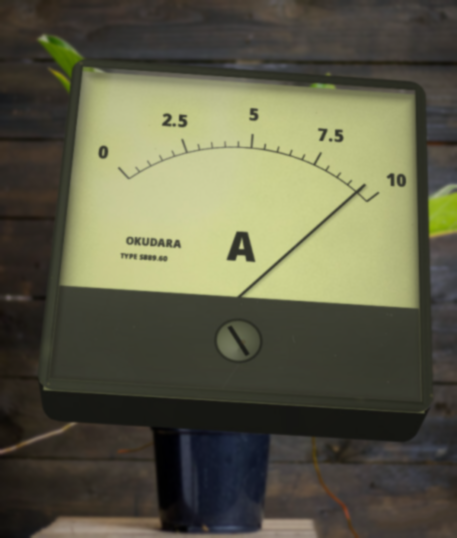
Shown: value=9.5 unit=A
